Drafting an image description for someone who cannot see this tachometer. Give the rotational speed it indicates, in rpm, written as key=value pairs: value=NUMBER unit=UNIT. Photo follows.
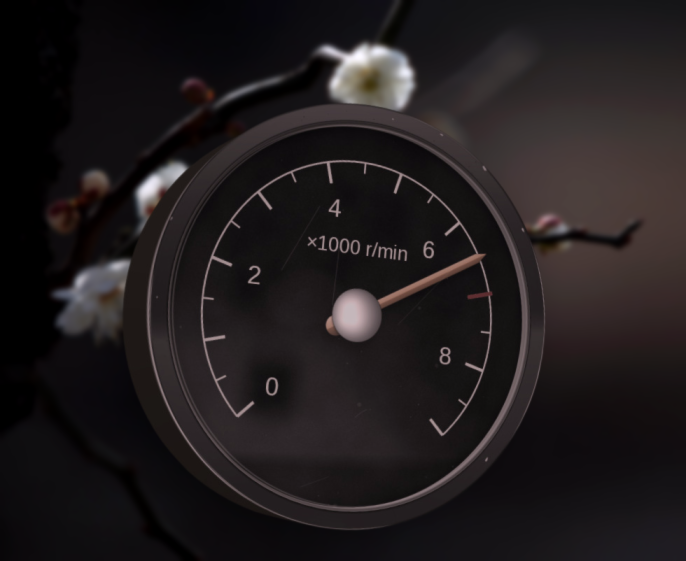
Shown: value=6500 unit=rpm
